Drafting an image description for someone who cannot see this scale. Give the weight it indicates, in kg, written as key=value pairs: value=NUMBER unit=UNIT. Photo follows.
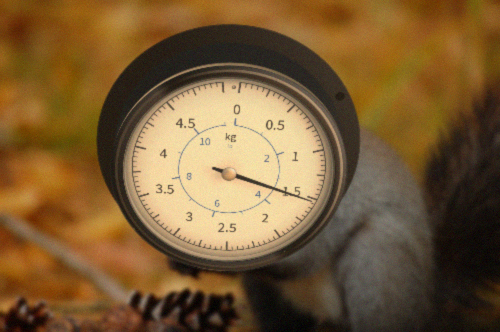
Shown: value=1.5 unit=kg
